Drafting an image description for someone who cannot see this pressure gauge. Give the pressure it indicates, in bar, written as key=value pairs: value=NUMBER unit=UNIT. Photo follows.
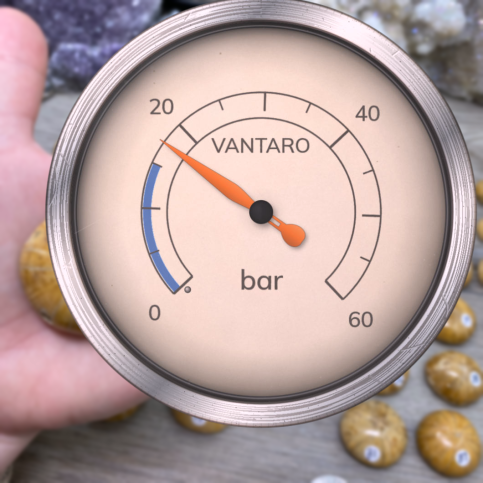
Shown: value=17.5 unit=bar
